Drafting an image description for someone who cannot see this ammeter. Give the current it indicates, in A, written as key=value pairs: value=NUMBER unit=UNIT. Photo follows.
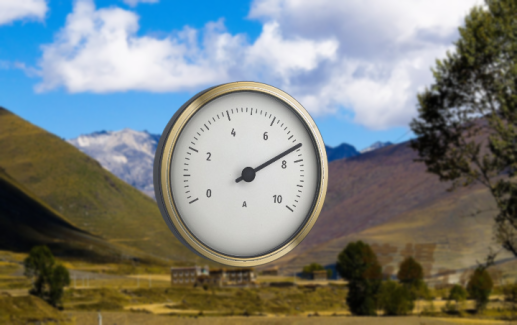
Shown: value=7.4 unit=A
